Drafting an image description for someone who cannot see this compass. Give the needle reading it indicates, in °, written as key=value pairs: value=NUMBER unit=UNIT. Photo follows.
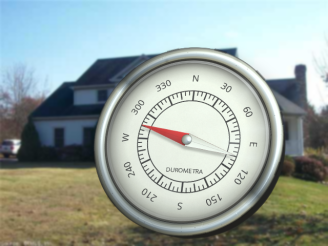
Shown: value=285 unit=°
